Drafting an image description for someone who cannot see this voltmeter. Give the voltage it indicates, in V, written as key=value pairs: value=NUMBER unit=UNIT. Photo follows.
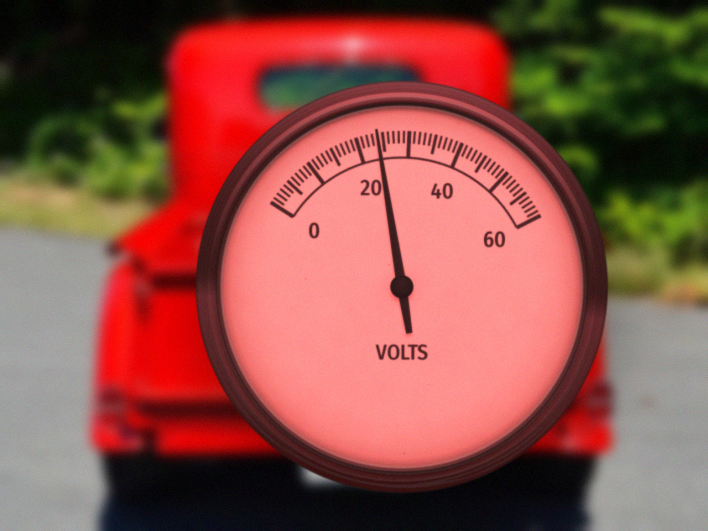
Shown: value=24 unit=V
